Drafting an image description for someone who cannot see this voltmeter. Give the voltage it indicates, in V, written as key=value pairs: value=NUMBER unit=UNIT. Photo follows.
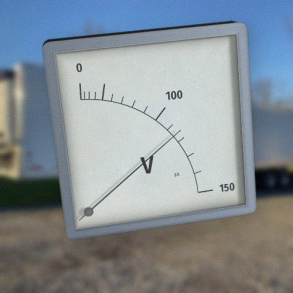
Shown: value=115 unit=V
